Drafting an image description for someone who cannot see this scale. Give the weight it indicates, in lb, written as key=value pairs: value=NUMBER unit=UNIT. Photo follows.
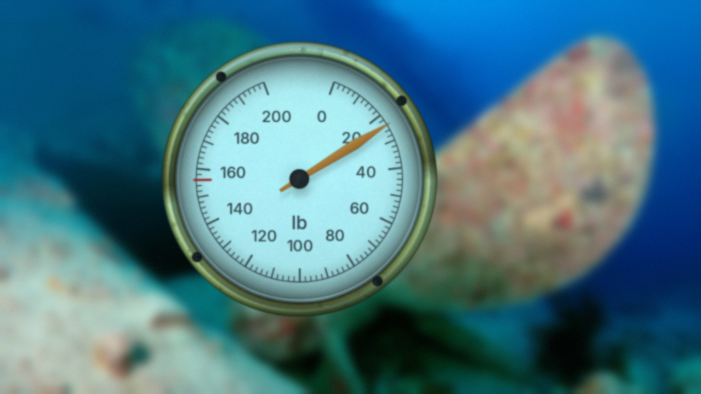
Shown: value=24 unit=lb
